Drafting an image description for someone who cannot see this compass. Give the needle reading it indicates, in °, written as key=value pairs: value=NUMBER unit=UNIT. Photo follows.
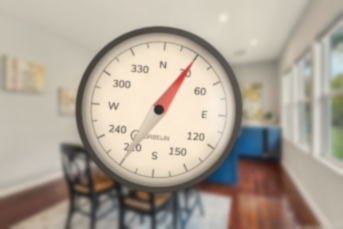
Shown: value=30 unit=°
